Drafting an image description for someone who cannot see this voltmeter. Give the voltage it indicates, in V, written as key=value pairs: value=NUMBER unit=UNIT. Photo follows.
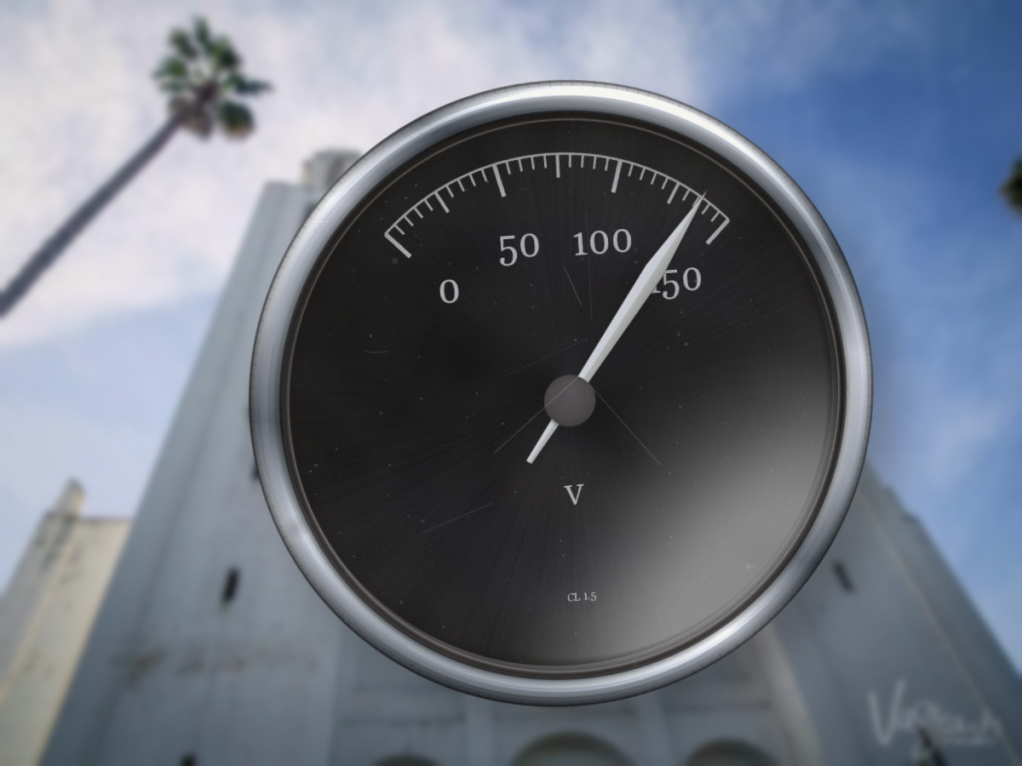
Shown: value=135 unit=V
